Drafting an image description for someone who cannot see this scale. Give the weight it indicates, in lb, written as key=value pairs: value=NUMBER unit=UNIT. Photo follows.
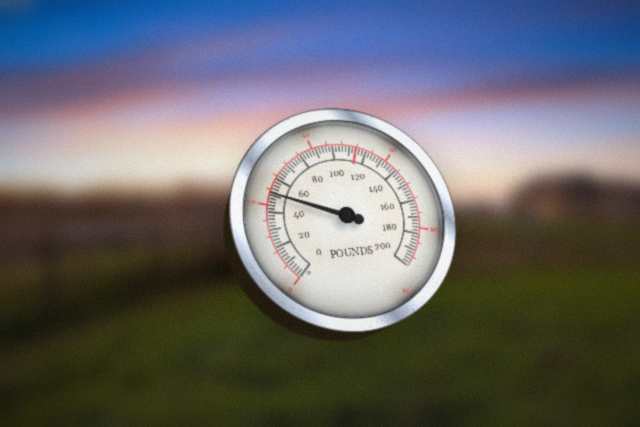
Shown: value=50 unit=lb
